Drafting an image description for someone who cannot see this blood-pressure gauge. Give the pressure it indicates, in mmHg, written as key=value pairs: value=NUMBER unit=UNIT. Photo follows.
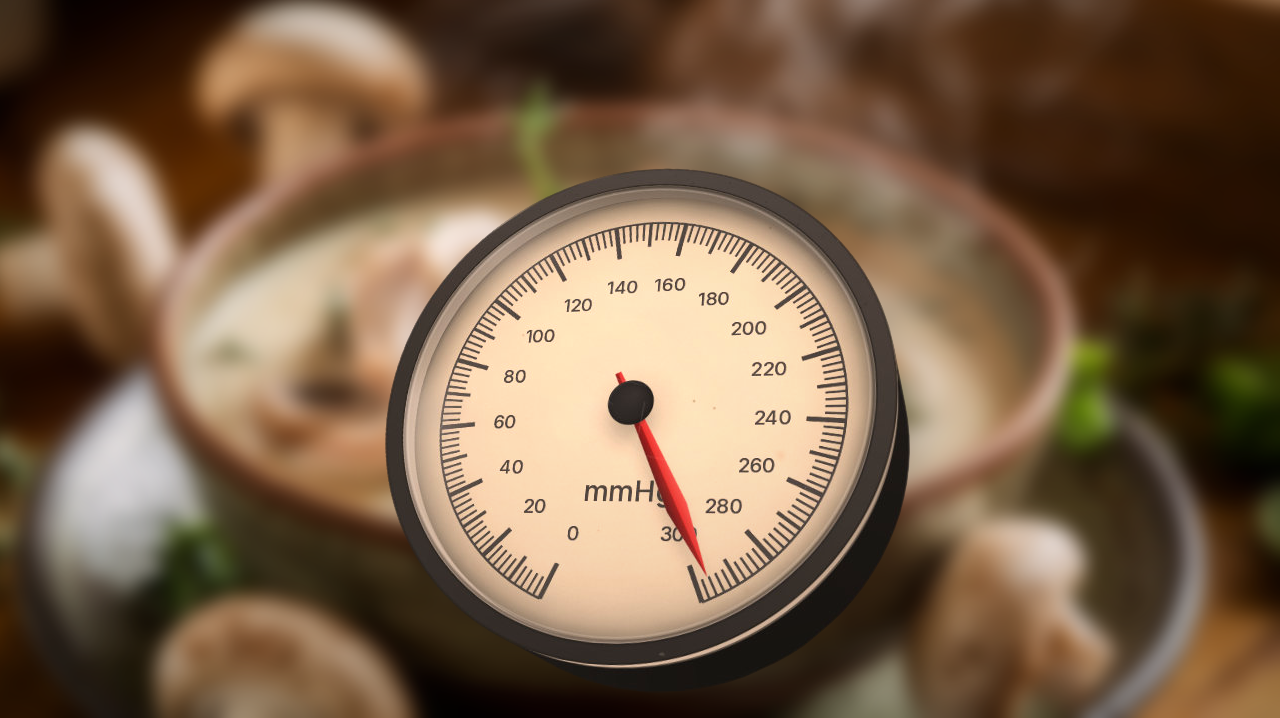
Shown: value=296 unit=mmHg
